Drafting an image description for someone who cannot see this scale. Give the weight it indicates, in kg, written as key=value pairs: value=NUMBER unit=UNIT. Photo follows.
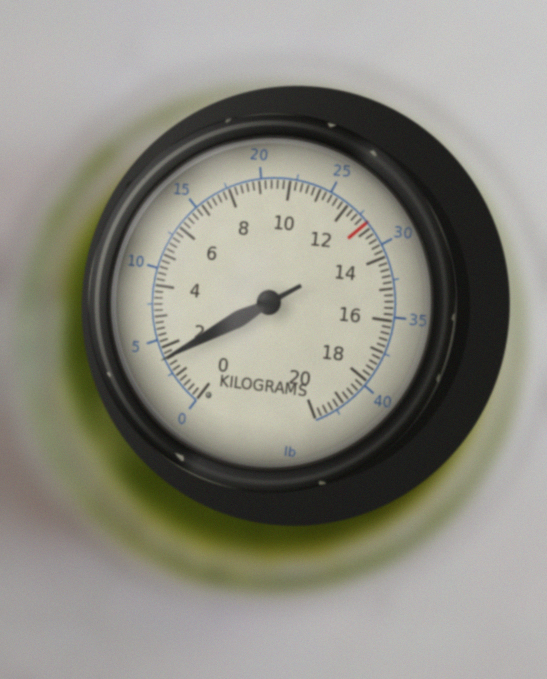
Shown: value=1.6 unit=kg
